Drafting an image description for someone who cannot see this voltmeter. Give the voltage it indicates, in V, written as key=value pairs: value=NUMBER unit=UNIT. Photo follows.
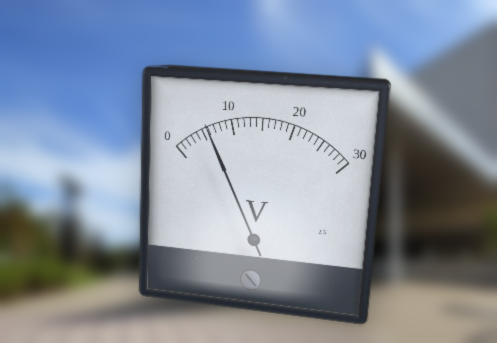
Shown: value=6 unit=V
